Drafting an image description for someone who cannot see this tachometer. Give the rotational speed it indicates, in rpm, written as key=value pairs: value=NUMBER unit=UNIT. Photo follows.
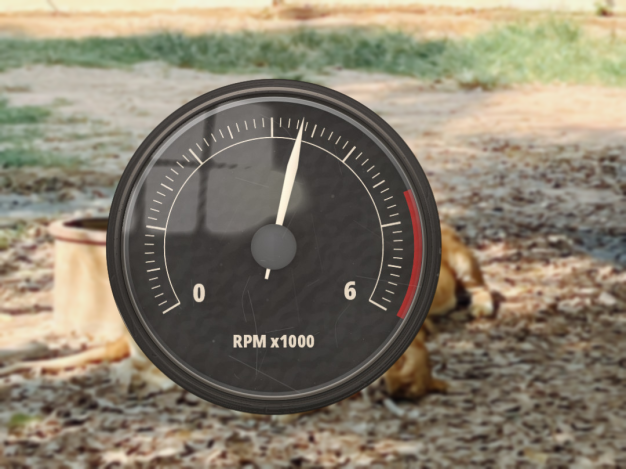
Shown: value=3350 unit=rpm
